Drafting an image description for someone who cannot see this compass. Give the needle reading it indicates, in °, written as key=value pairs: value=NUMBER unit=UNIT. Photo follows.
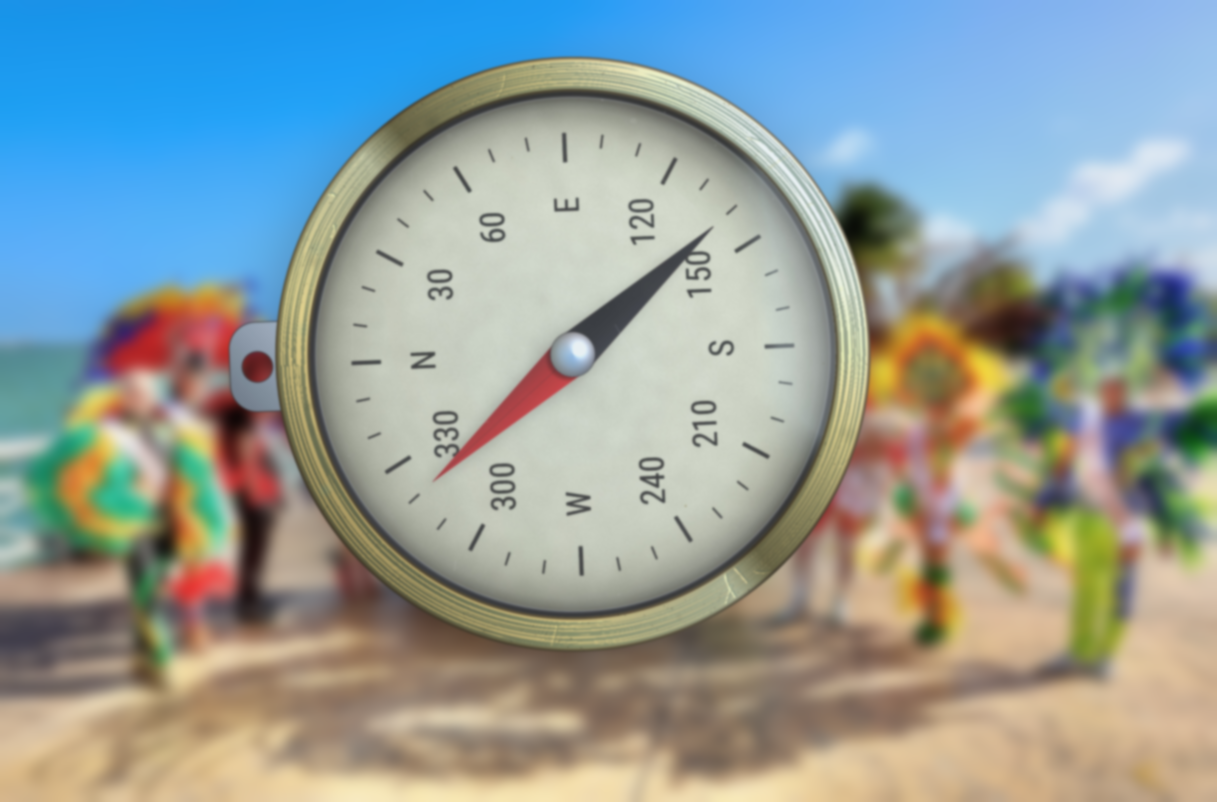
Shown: value=320 unit=°
